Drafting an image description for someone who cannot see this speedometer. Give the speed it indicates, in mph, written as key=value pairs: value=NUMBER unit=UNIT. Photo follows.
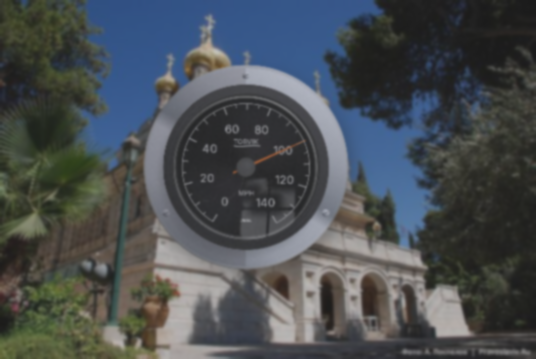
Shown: value=100 unit=mph
